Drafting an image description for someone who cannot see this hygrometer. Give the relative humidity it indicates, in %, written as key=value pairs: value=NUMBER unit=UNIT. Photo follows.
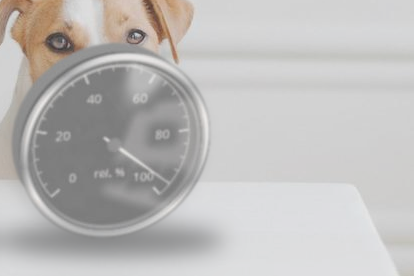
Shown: value=96 unit=%
